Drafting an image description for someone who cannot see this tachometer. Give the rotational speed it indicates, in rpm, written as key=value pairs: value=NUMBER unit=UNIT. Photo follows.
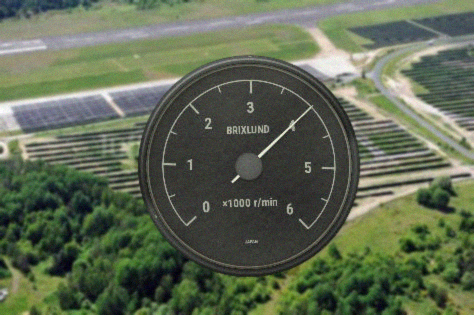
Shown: value=4000 unit=rpm
